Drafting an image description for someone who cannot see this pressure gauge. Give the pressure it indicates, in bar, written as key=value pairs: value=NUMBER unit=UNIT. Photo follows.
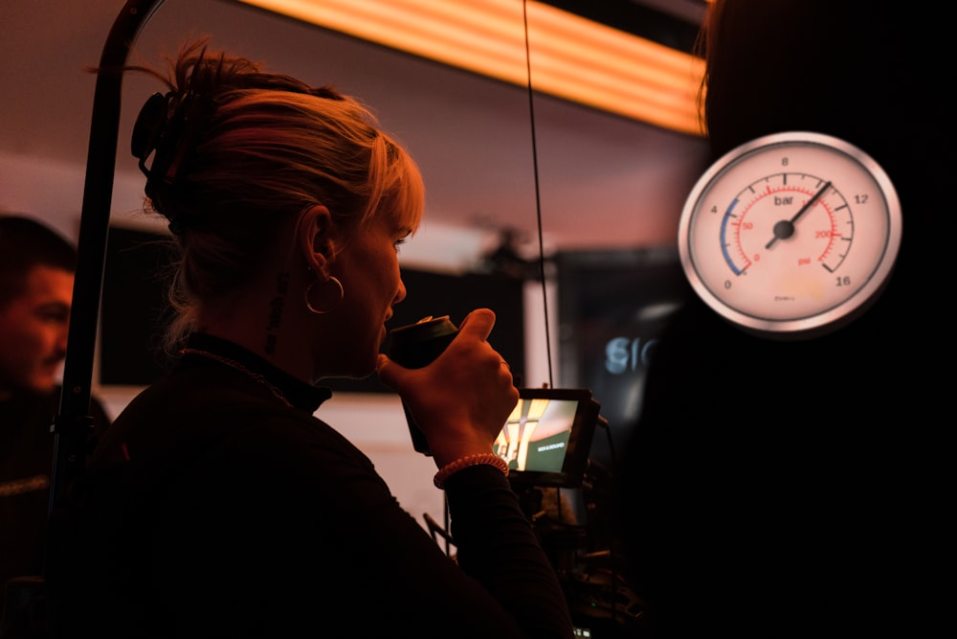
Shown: value=10.5 unit=bar
